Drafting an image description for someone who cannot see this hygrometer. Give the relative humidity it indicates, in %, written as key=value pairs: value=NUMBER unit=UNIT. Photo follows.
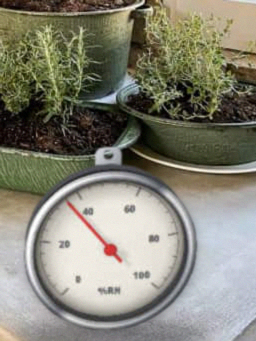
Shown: value=36 unit=%
